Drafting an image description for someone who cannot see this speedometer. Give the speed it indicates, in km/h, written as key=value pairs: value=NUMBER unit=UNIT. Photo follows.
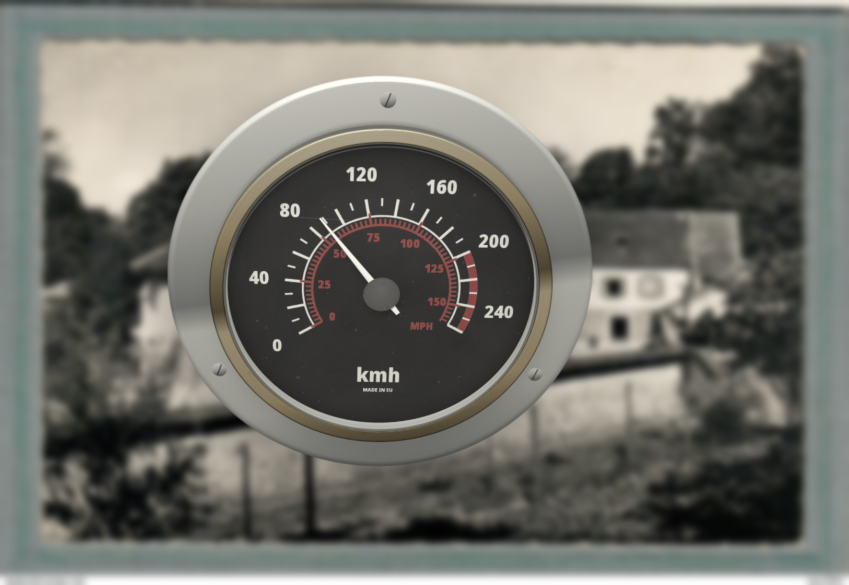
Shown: value=90 unit=km/h
